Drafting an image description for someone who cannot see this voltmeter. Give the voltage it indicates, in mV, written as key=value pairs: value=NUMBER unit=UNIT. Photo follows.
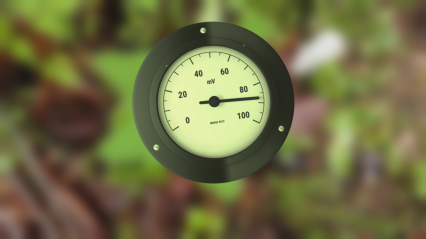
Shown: value=87.5 unit=mV
